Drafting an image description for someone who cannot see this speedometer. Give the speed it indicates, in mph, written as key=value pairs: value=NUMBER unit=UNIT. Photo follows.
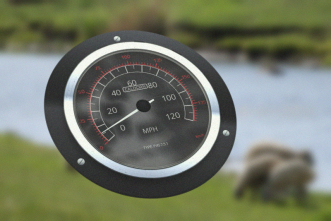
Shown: value=5 unit=mph
